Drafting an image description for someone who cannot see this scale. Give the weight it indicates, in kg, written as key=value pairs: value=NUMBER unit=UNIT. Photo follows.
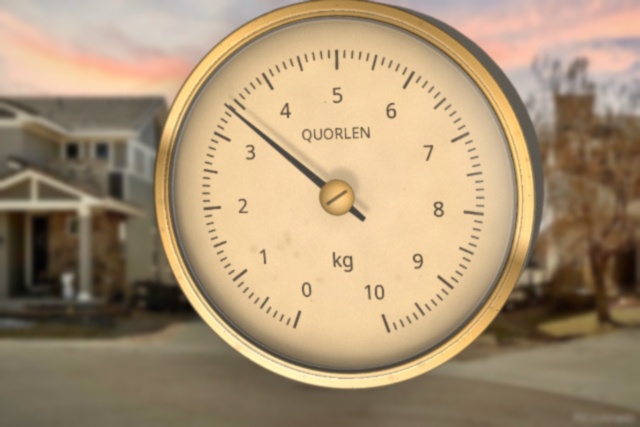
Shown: value=3.4 unit=kg
